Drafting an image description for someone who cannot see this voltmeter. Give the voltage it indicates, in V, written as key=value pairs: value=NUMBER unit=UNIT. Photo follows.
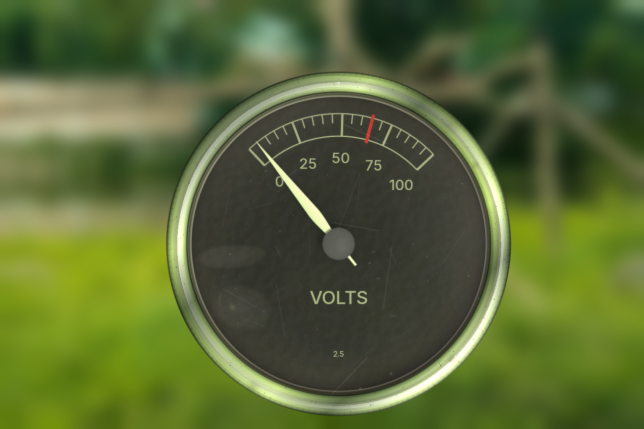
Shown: value=5 unit=V
